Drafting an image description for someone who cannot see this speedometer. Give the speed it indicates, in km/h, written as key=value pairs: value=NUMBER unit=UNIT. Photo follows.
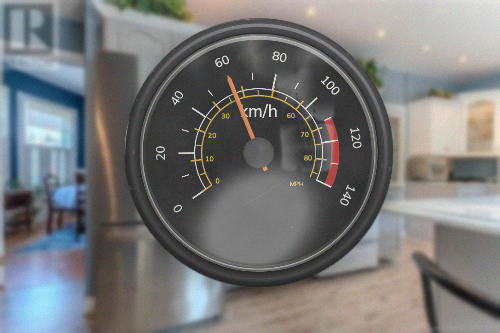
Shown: value=60 unit=km/h
